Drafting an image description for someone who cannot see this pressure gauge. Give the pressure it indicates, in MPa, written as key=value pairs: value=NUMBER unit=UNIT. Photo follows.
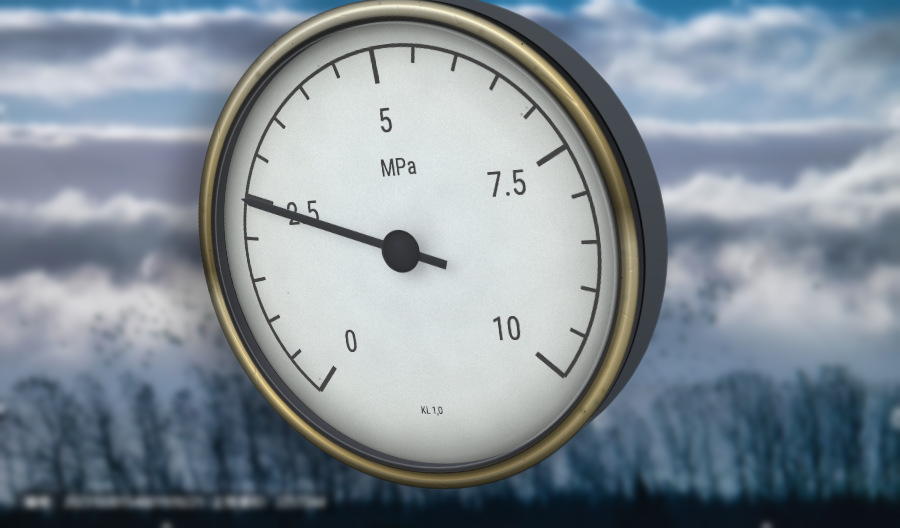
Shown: value=2.5 unit=MPa
